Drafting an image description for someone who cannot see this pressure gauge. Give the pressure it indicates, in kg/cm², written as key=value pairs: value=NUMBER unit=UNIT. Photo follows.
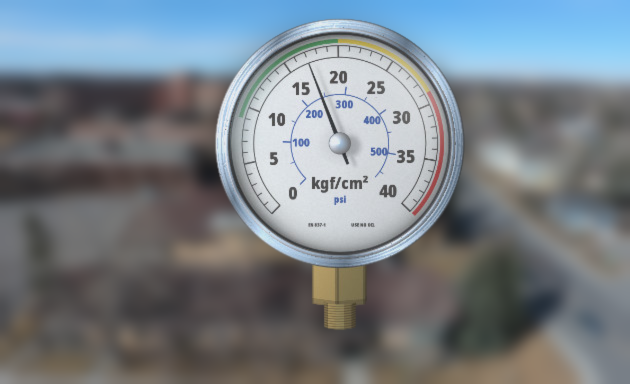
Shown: value=17 unit=kg/cm²
